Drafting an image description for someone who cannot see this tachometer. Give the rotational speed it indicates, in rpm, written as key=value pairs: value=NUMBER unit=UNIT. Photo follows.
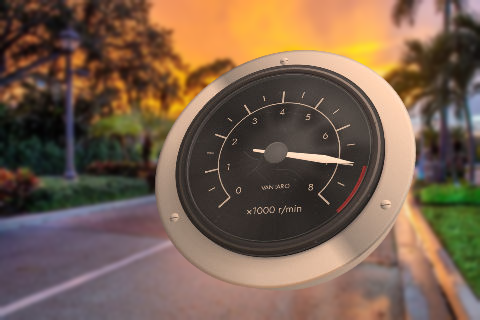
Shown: value=7000 unit=rpm
